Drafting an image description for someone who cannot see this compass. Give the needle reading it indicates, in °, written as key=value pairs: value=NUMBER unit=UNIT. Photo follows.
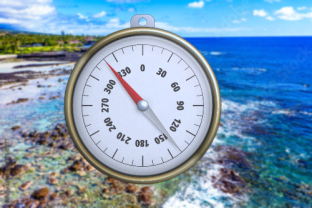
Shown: value=320 unit=°
